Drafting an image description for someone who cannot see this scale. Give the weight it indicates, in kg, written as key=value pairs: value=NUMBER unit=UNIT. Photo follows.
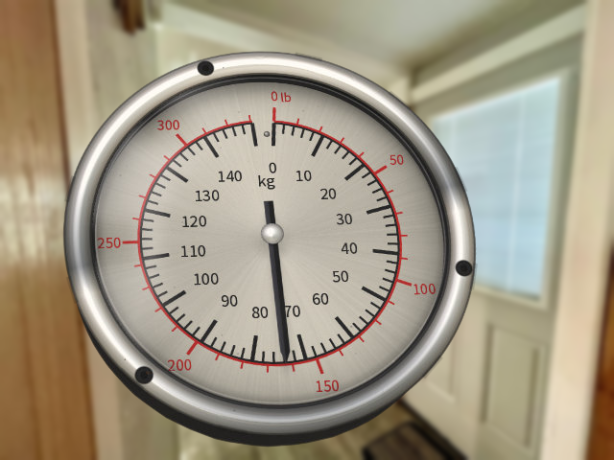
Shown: value=74 unit=kg
